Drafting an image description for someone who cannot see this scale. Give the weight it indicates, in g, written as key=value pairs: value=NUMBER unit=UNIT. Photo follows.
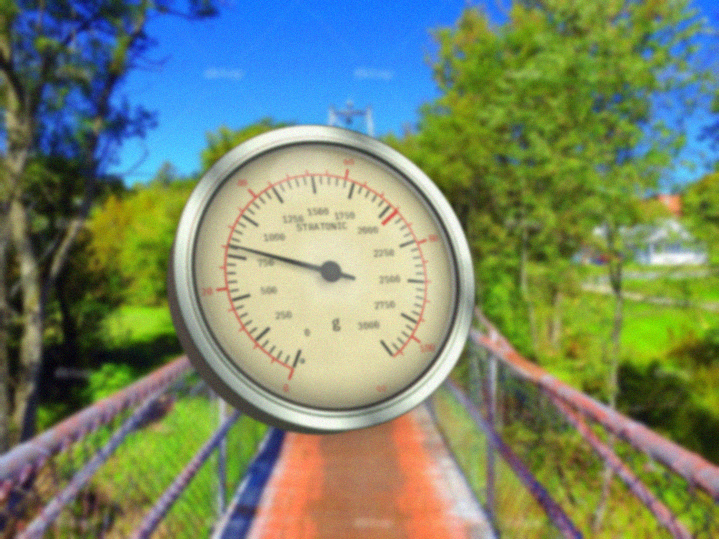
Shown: value=800 unit=g
